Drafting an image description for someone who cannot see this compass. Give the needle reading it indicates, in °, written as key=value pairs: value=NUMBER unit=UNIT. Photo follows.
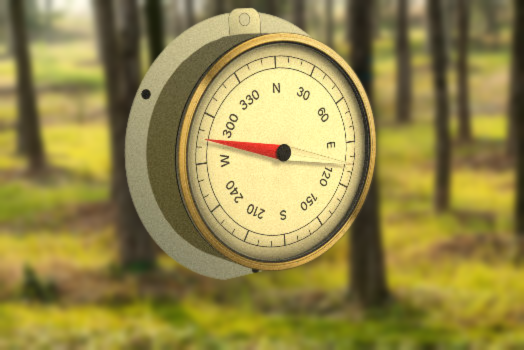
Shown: value=285 unit=°
